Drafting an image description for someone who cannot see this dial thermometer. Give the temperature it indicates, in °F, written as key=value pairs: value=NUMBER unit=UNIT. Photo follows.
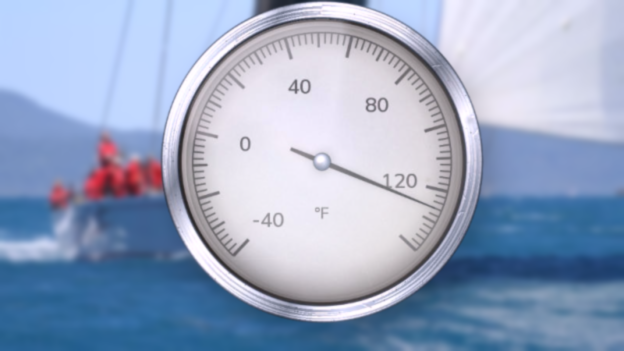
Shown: value=126 unit=°F
